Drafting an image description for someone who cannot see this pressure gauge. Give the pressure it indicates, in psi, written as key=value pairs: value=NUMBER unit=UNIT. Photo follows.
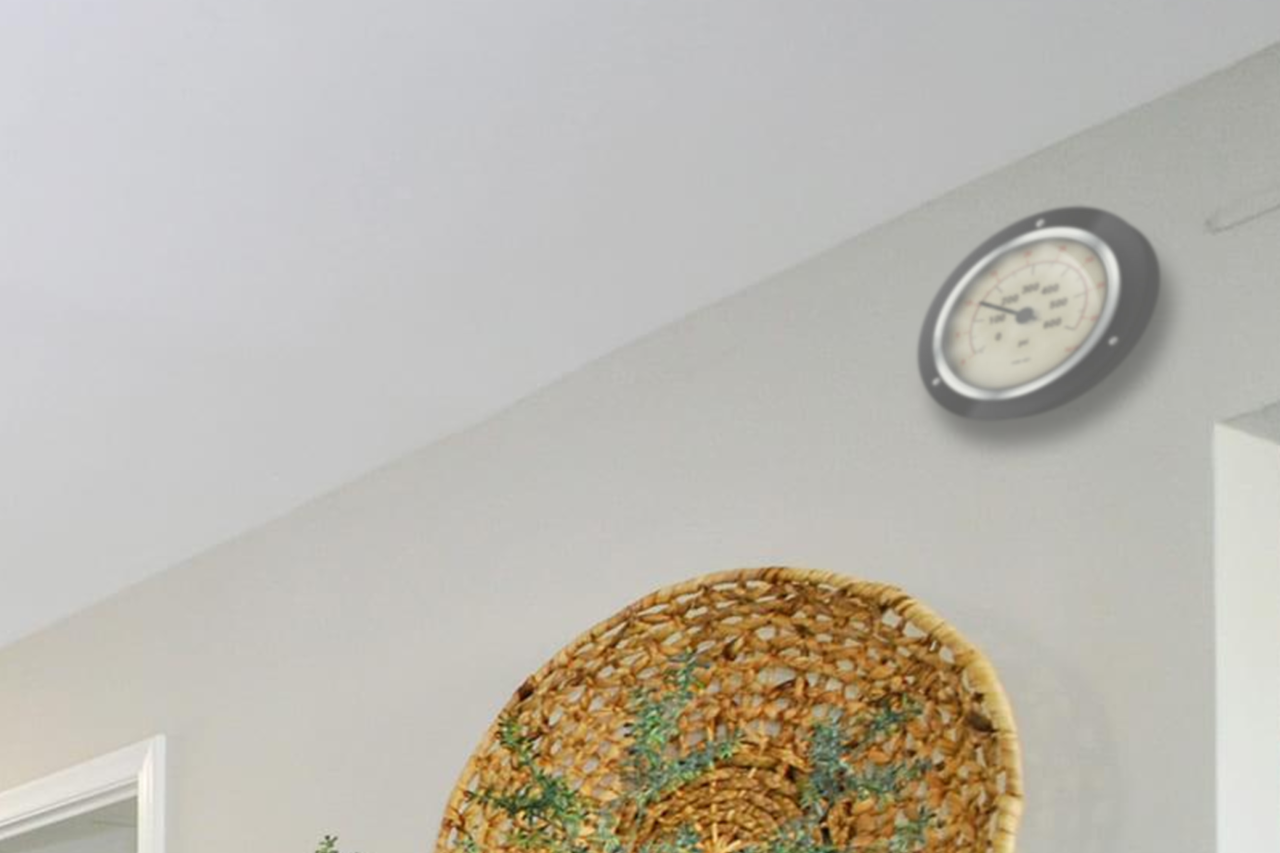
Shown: value=150 unit=psi
